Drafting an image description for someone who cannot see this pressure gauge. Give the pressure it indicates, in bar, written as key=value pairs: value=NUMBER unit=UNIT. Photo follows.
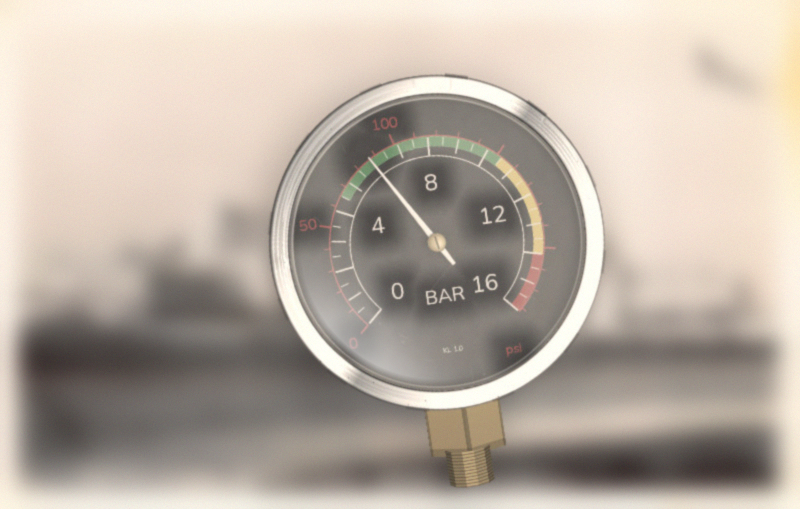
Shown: value=6 unit=bar
